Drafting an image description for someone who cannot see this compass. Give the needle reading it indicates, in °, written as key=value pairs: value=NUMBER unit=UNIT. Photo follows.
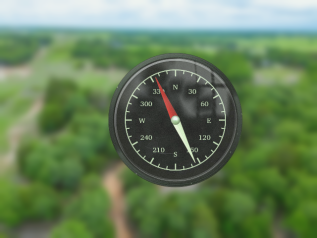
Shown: value=335 unit=°
